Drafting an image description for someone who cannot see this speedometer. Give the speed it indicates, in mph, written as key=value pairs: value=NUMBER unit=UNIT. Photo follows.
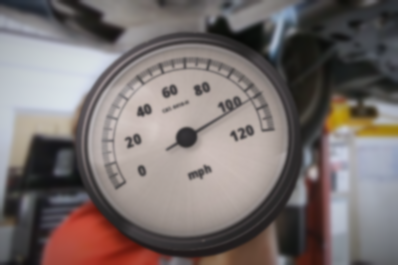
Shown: value=105 unit=mph
